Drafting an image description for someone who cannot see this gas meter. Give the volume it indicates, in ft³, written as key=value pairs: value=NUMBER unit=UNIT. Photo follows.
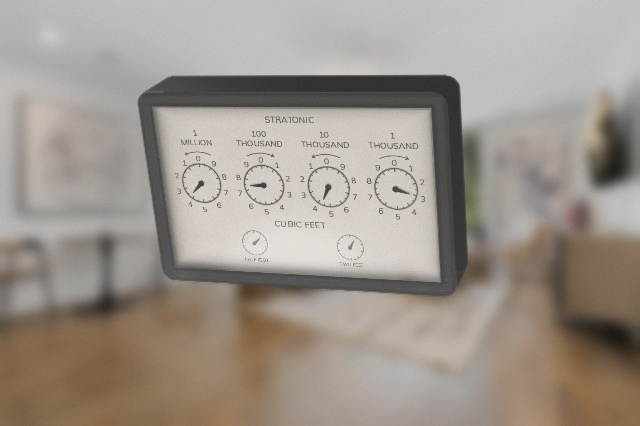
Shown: value=374300 unit=ft³
